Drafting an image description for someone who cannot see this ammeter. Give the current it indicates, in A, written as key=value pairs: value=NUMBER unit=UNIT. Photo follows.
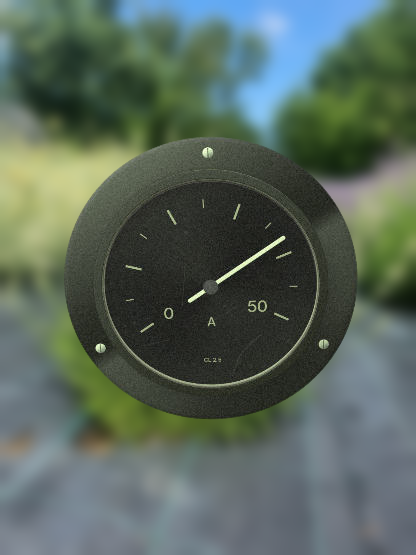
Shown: value=37.5 unit=A
